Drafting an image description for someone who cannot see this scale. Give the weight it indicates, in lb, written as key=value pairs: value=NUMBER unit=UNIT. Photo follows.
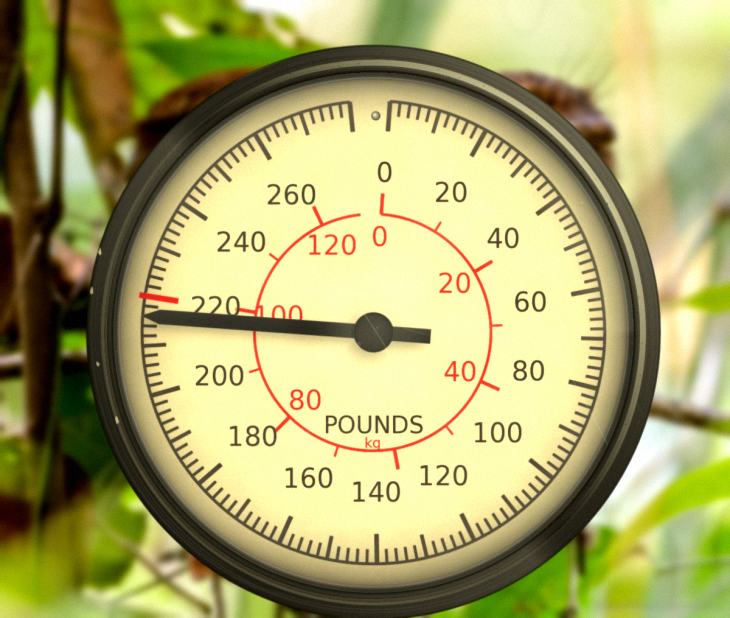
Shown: value=216 unit=lb
